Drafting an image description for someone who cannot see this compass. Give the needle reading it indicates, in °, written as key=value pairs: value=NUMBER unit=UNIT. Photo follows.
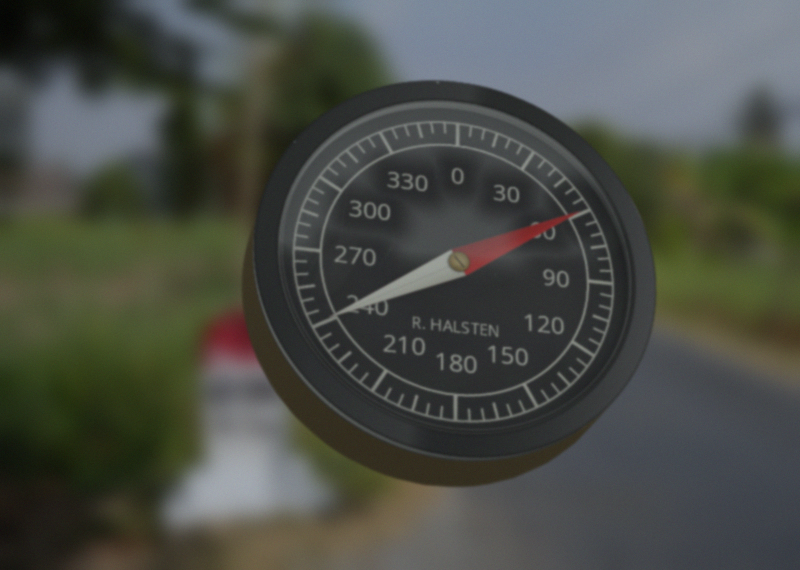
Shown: value=60 unit=°
